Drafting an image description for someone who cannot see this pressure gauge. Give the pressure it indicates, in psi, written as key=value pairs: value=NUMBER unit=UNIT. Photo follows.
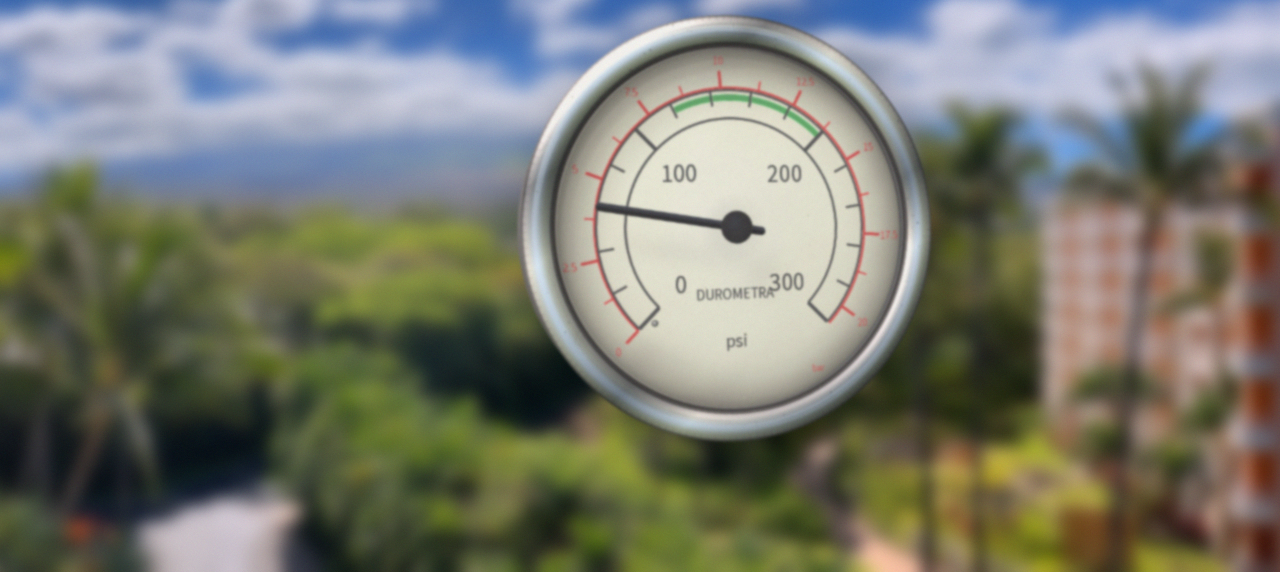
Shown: value=60 unit=psi
